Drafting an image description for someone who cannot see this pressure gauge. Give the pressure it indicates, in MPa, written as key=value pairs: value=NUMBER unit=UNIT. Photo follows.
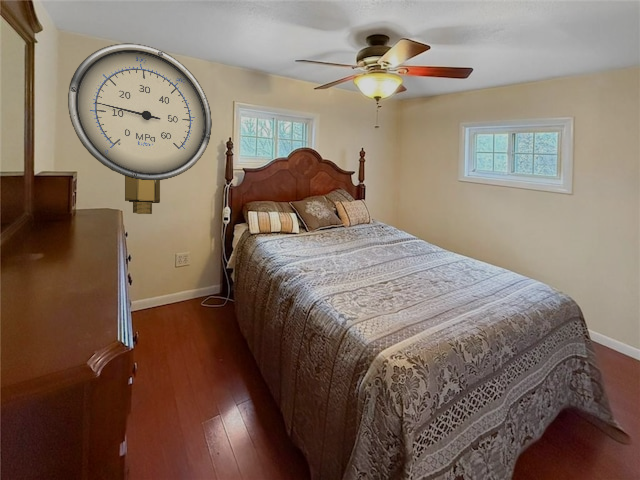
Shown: value=12 unit=MPa
